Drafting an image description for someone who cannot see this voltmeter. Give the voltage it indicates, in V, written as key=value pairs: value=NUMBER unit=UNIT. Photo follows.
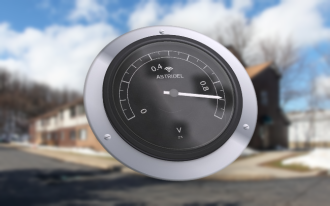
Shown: value=0.9 unit=V
